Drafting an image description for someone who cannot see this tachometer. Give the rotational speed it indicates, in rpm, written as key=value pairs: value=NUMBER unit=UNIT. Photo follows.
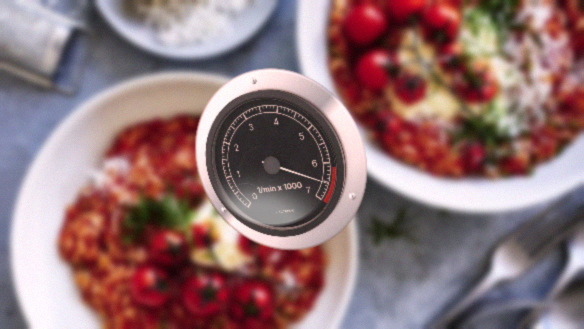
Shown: value=6500 unit=rpm
